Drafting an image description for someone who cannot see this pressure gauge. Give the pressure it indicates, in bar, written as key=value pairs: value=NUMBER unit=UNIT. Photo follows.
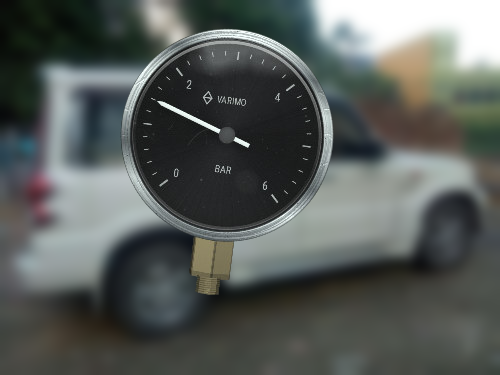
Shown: value=1.4 unit=bar
